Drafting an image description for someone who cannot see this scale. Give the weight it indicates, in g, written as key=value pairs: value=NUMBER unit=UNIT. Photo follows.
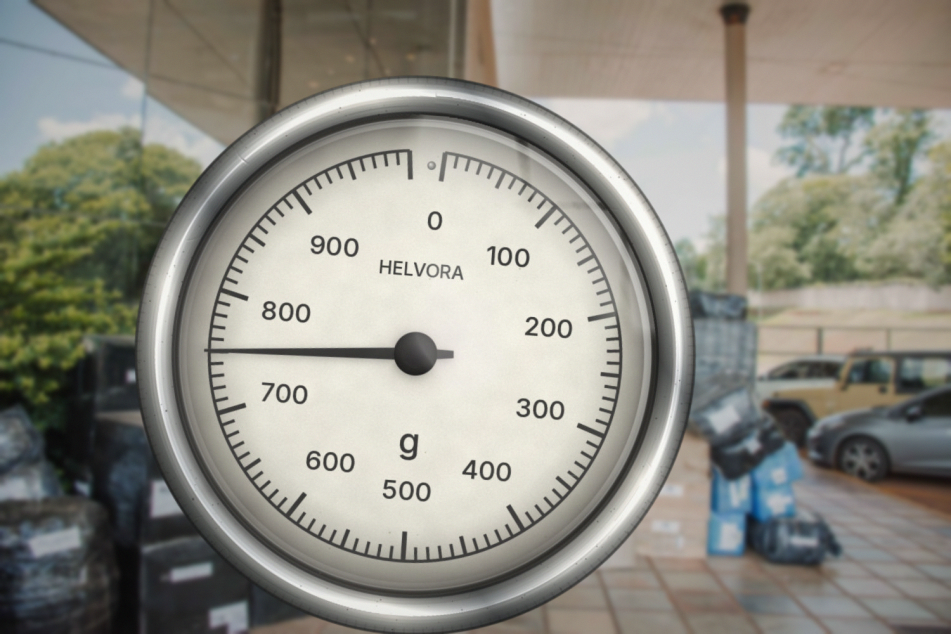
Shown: value=750 unit=g
